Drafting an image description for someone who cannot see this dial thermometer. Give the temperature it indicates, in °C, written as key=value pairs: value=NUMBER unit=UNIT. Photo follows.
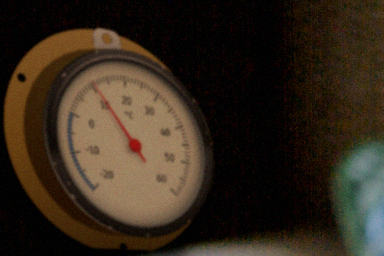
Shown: value=10 unit=°C
